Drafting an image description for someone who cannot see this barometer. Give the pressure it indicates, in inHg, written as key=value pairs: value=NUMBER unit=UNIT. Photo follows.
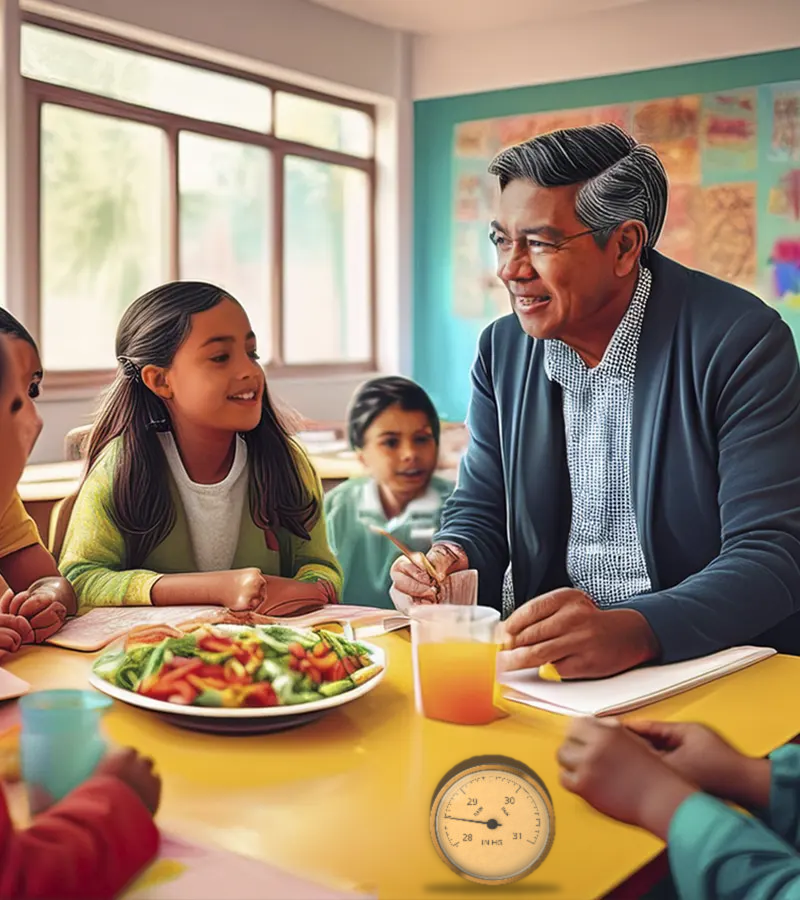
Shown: value=28.5 unit=inHg
